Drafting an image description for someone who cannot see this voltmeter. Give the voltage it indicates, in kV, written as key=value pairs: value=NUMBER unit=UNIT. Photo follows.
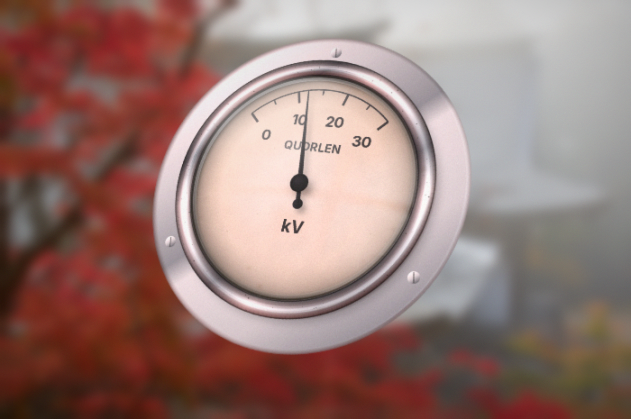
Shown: value=12.5 unit=kV
